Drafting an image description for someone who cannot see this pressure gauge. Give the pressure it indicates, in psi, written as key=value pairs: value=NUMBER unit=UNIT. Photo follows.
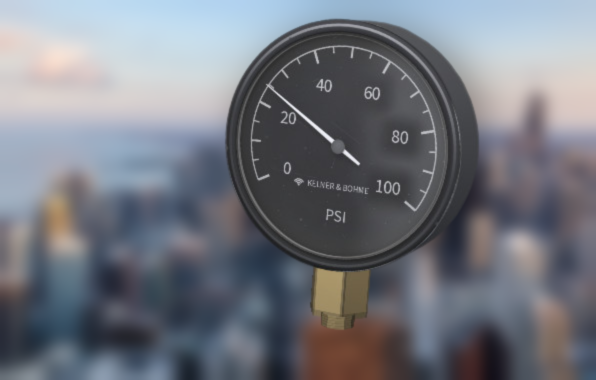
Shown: value=25 unit=psi
